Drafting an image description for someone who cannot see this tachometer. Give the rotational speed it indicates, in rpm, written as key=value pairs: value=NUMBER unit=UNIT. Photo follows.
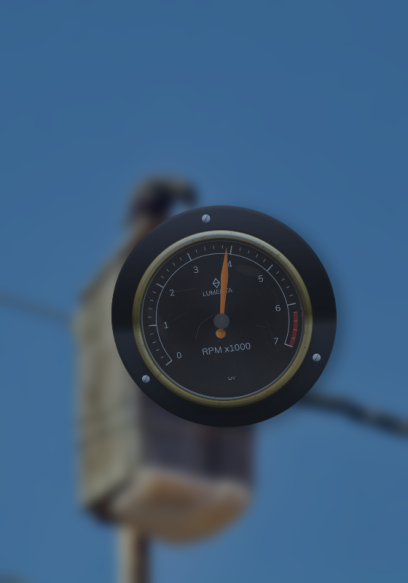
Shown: value=3900 unit=rpm
